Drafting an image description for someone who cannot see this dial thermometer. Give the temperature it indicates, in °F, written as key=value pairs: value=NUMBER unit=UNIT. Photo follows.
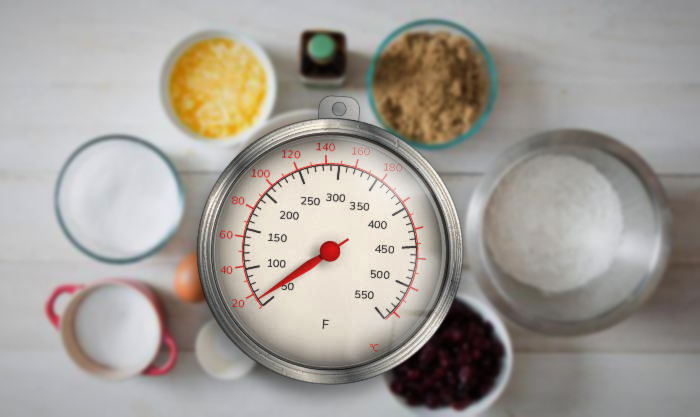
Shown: value=60 unit=°F
